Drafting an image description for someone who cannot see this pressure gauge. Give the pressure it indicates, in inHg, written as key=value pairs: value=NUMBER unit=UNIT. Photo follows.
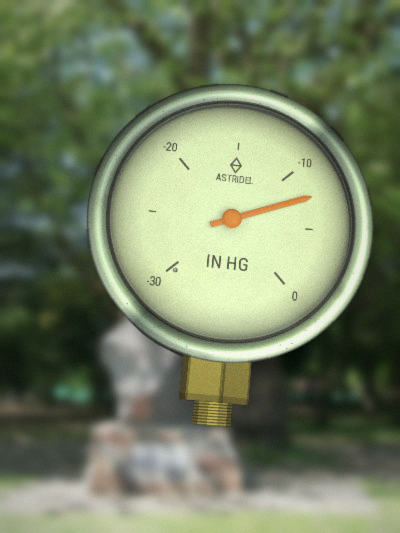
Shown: value=-7.5 unit=inHg
